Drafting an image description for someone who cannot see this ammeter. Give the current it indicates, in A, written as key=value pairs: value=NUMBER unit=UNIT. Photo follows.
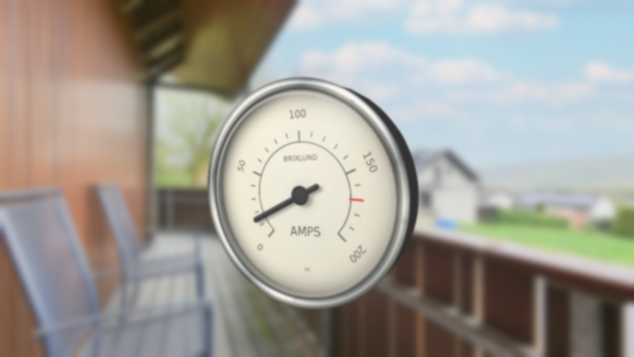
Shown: value=15 unit=A
